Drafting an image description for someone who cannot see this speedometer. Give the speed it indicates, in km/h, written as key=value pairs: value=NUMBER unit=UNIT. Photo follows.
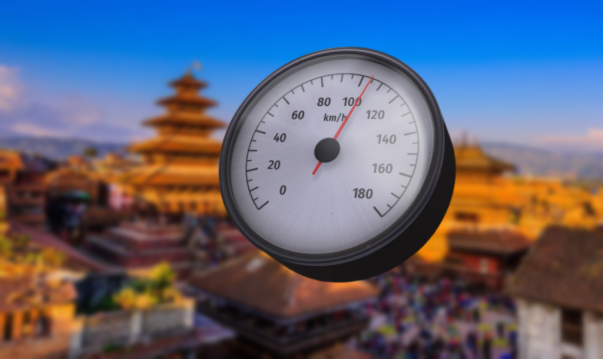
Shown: value=105 unit=km/h
